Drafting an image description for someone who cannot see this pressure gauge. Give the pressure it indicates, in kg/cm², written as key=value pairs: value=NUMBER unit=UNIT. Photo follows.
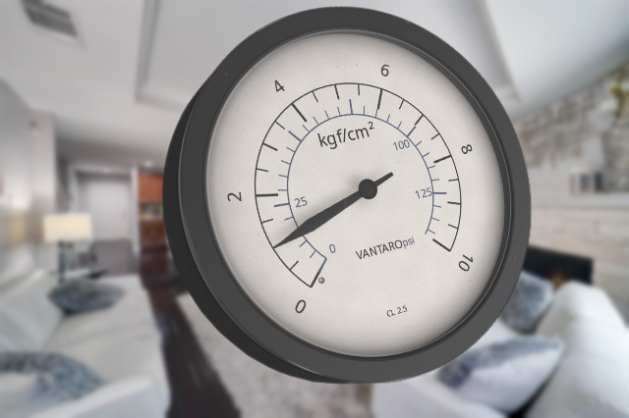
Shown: value=1 unit=kg/cm²
